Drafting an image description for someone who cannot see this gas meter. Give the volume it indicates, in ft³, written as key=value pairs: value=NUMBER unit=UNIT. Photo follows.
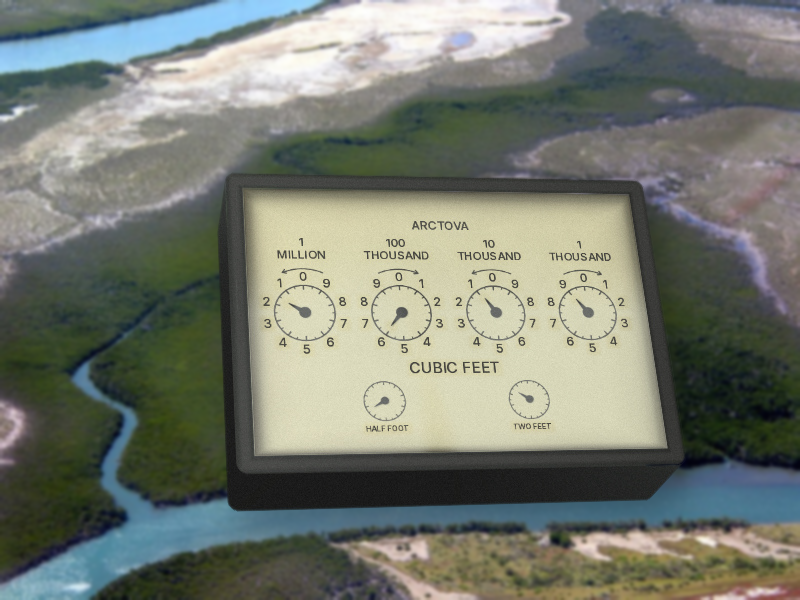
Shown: value=160900 unit=ft³
